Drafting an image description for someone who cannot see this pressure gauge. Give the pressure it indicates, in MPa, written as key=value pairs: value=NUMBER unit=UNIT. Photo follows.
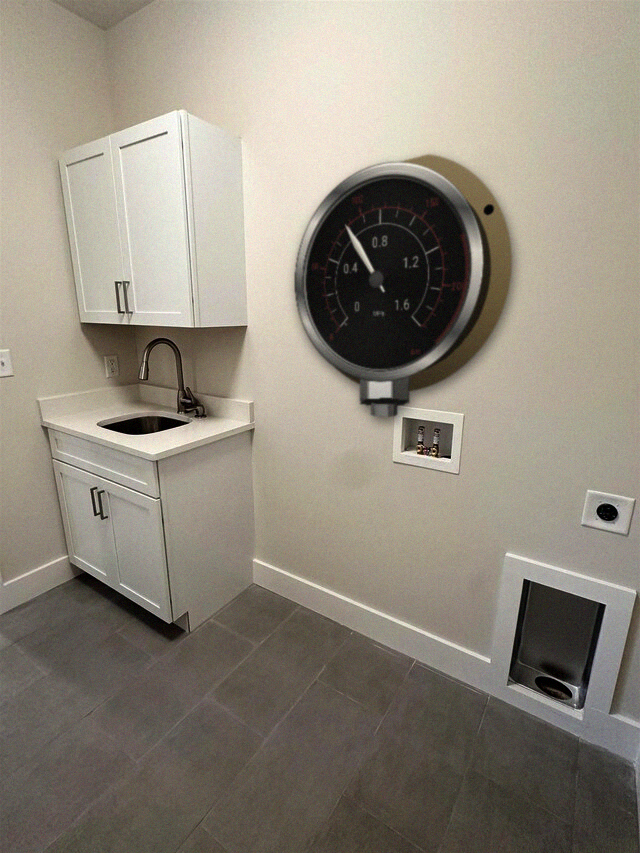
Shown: value=0.6 unit=MPa
